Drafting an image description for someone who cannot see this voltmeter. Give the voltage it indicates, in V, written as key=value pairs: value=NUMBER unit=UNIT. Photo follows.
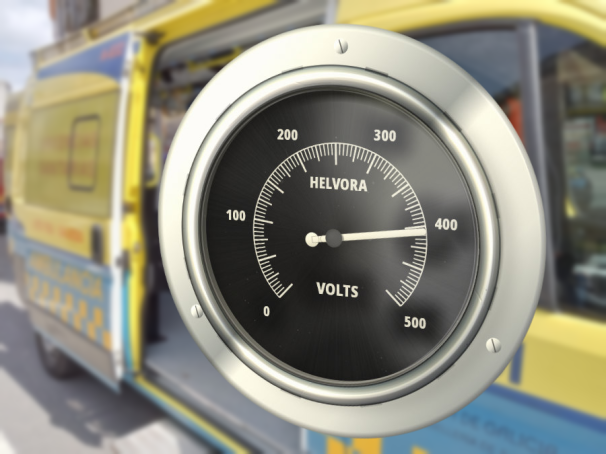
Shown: value=405 unit=V
